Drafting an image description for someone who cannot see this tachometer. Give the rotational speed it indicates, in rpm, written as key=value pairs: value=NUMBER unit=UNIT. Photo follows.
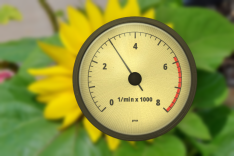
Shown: value=3000 unit=rpm
